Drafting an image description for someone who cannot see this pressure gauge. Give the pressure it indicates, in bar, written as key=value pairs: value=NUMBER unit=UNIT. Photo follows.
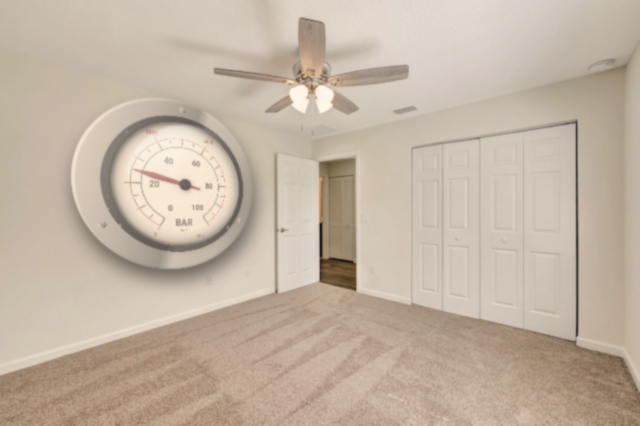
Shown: value=25 unit=bar
